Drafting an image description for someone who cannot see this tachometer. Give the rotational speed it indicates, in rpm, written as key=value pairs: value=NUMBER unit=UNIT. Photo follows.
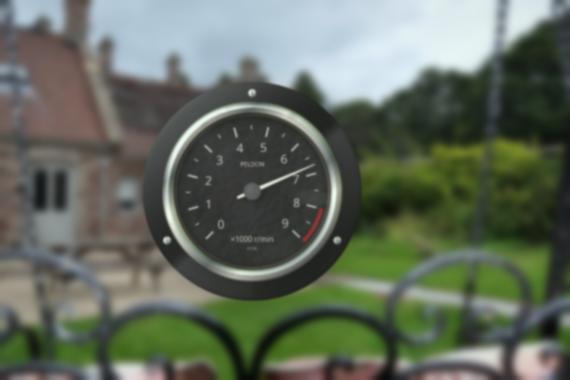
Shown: value=6750 unit=rpm
